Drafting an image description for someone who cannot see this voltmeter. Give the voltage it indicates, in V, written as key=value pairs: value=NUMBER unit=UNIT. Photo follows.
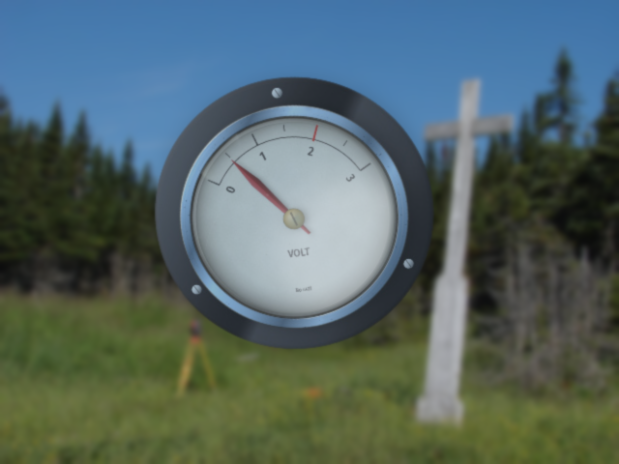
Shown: value=0.5 unit=V
